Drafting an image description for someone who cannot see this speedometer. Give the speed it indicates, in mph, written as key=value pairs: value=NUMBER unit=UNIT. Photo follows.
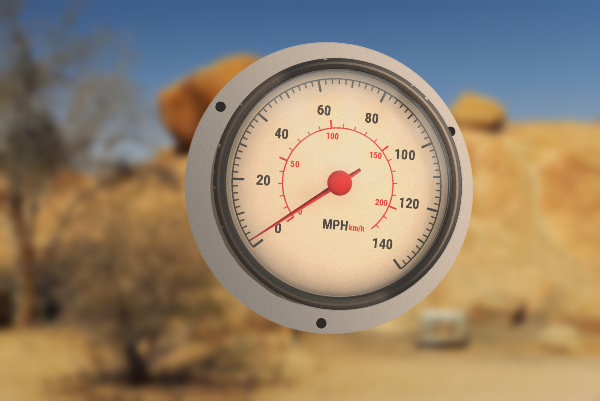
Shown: value=2 unit=mph
